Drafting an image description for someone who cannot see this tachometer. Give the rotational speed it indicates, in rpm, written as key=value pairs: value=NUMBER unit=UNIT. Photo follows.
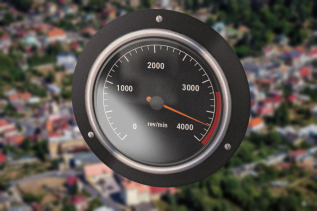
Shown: value=3700 unit=rpm
